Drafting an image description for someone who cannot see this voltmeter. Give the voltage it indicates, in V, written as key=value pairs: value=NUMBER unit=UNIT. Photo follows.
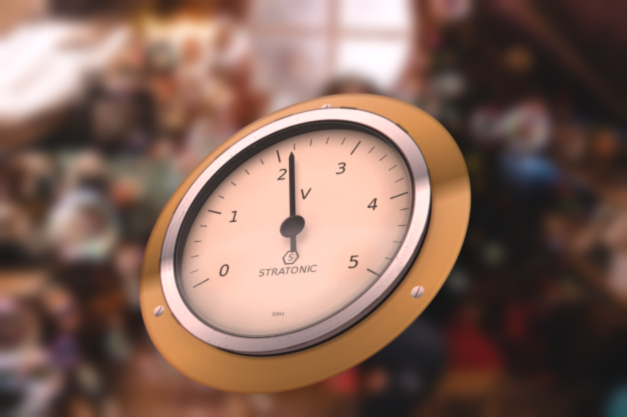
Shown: value=2.2 unit=V
